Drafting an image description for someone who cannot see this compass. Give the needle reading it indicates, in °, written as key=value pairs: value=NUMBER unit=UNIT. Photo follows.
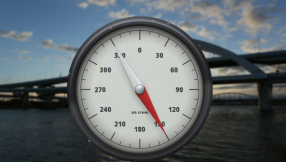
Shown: value=150 unit=°
